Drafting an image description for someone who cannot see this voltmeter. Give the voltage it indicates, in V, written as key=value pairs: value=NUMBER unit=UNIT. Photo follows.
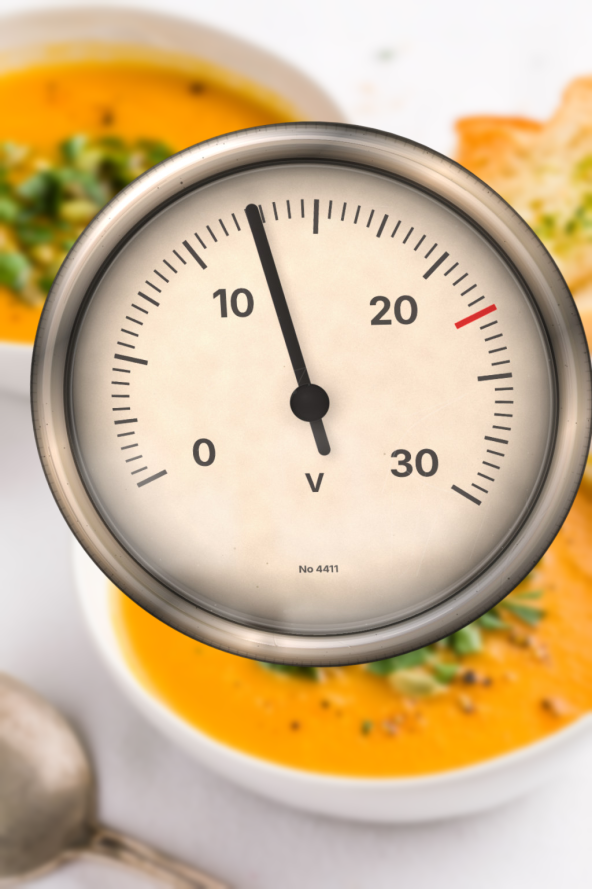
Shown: value=12.75 unit=V
